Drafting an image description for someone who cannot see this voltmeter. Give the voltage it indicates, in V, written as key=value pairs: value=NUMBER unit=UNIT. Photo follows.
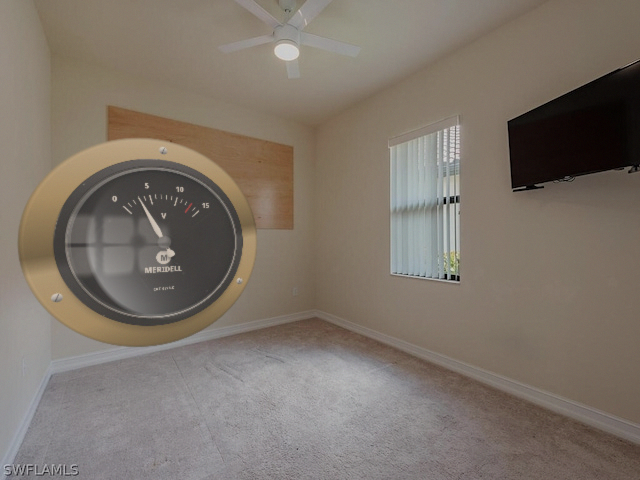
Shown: value=3 unit=V
